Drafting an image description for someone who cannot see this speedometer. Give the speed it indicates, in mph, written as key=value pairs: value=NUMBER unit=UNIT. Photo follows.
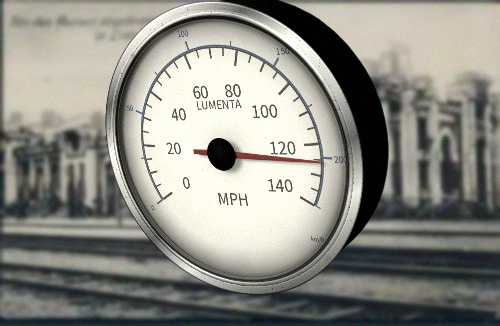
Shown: value=125 unit=mph
